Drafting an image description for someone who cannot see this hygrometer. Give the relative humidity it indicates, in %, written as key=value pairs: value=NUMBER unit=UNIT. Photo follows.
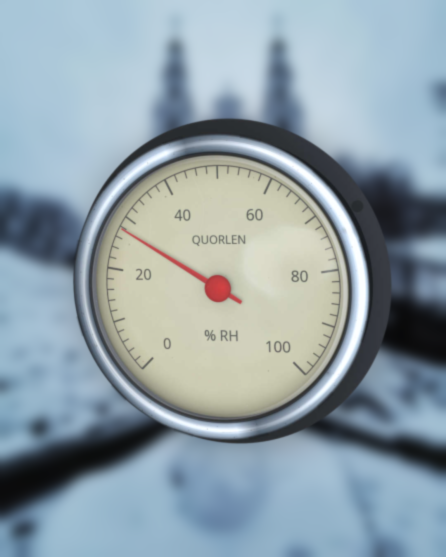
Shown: value=28 unit=%
